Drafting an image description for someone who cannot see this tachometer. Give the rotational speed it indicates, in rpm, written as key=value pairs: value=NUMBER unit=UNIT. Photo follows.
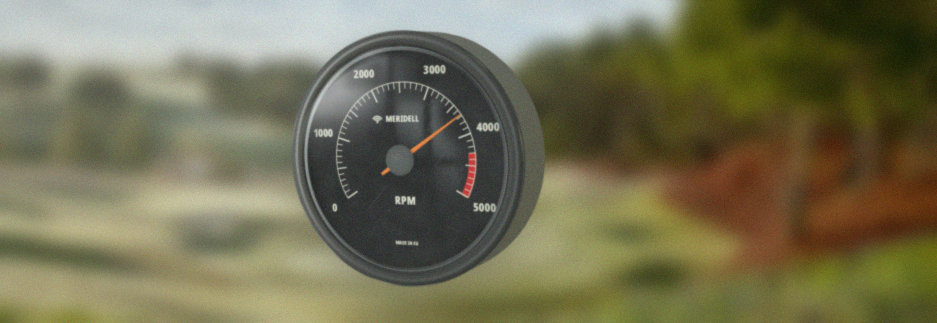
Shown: value=3700 unit=rpm
